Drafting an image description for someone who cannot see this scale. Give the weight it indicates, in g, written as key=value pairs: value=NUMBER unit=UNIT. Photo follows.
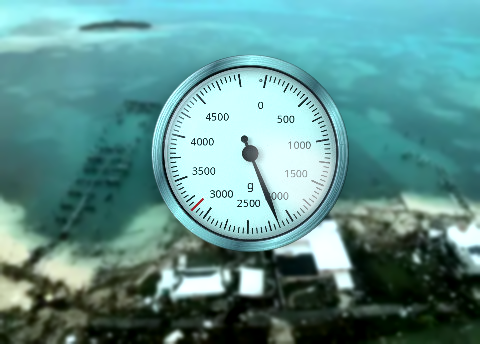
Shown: value=2150 unit=g
